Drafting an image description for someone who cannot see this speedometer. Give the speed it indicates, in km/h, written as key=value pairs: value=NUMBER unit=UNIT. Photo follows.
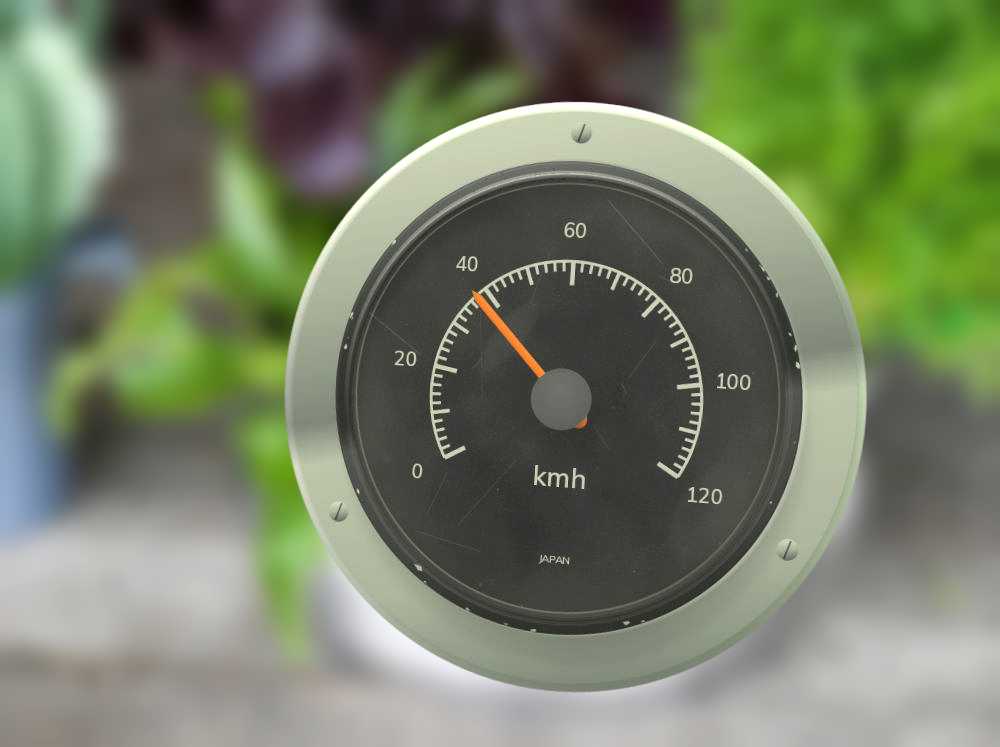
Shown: value=38 unit=km/h
